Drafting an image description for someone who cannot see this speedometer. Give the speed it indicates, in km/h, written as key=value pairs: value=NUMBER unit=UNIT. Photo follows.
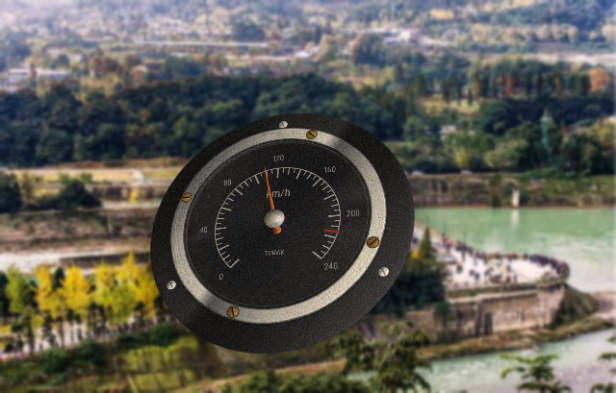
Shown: value=110 unit=km/h
